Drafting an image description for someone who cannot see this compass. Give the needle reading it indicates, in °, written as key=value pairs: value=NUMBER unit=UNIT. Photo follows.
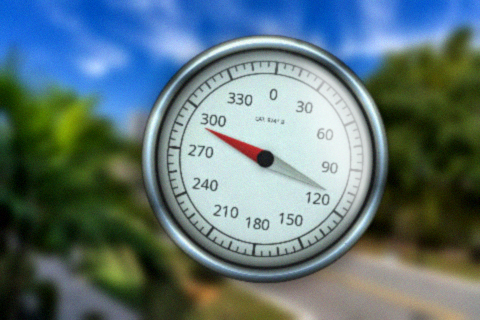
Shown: value=290 unit=°
